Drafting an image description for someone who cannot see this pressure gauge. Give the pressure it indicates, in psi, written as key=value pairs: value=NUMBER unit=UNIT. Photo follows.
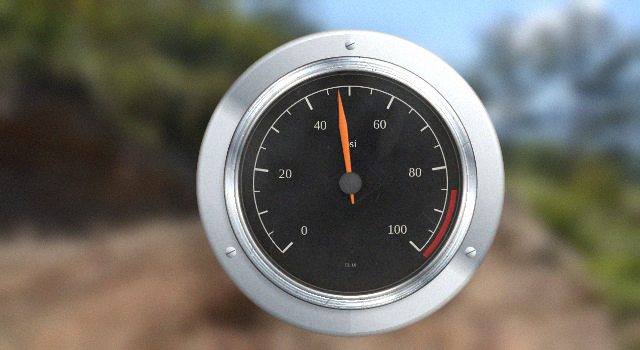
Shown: value=47.5 unit=psi
